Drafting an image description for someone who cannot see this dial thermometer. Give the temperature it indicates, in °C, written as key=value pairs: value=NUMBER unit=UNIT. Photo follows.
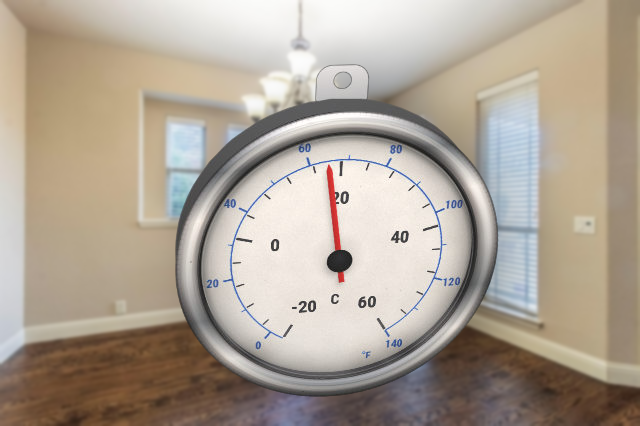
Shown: value=18 unit=°C
